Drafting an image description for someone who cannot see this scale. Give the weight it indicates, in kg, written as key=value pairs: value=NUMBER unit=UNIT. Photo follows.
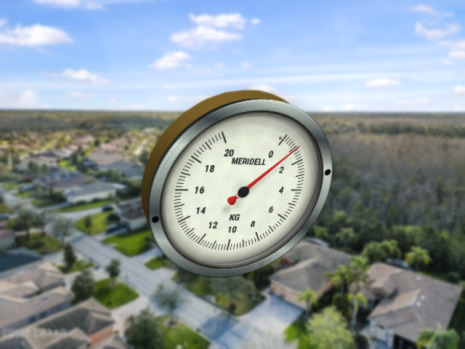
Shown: value=1 unit=kg
